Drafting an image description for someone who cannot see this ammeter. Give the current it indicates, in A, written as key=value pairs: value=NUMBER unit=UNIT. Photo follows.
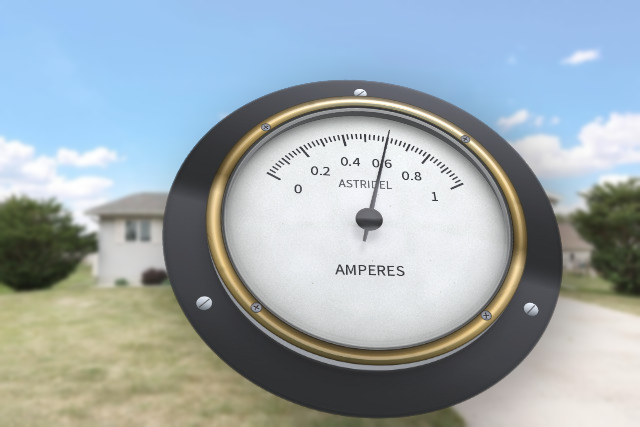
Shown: value=0.6 unit=A
